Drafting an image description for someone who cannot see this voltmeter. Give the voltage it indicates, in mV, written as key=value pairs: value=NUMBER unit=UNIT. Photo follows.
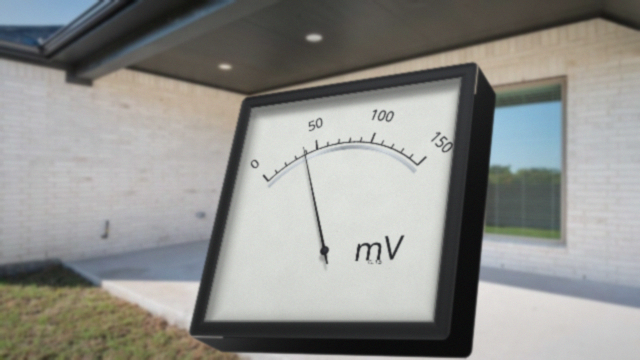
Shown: value=40 unit=mV
